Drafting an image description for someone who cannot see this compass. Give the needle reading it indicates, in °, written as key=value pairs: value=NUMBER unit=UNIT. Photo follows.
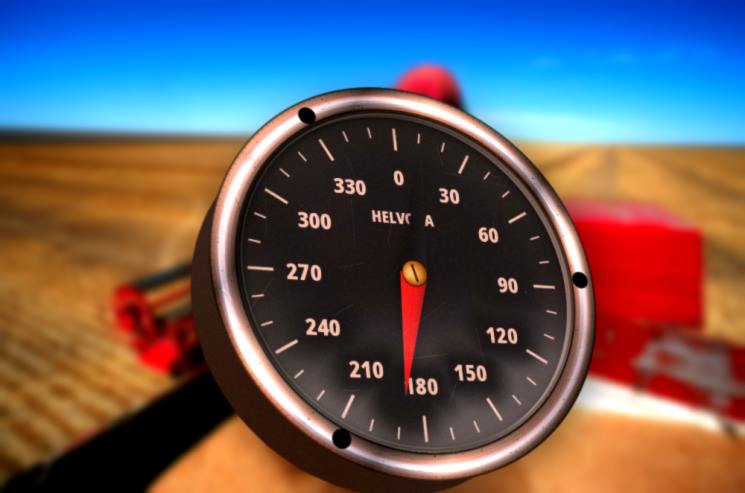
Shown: value=190 unit=°
